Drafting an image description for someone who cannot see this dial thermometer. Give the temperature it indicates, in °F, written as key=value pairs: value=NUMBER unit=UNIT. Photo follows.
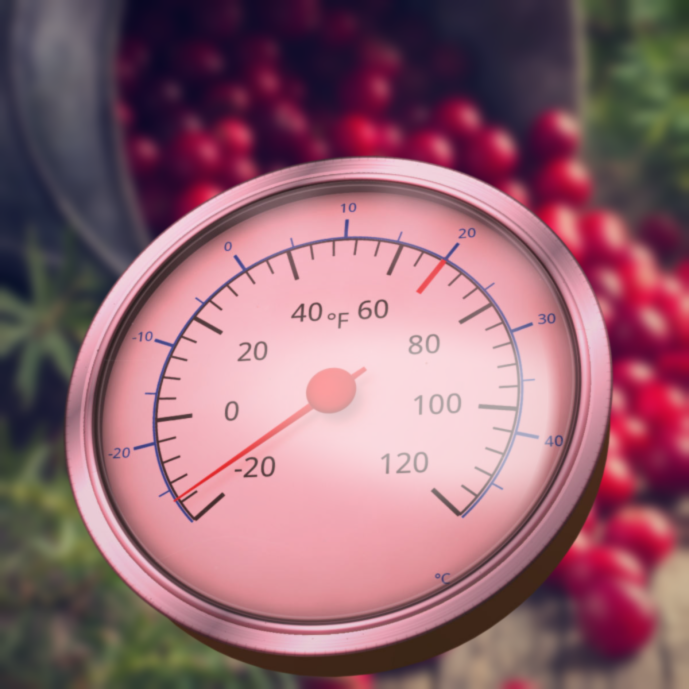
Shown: value=-16 unit=°F
